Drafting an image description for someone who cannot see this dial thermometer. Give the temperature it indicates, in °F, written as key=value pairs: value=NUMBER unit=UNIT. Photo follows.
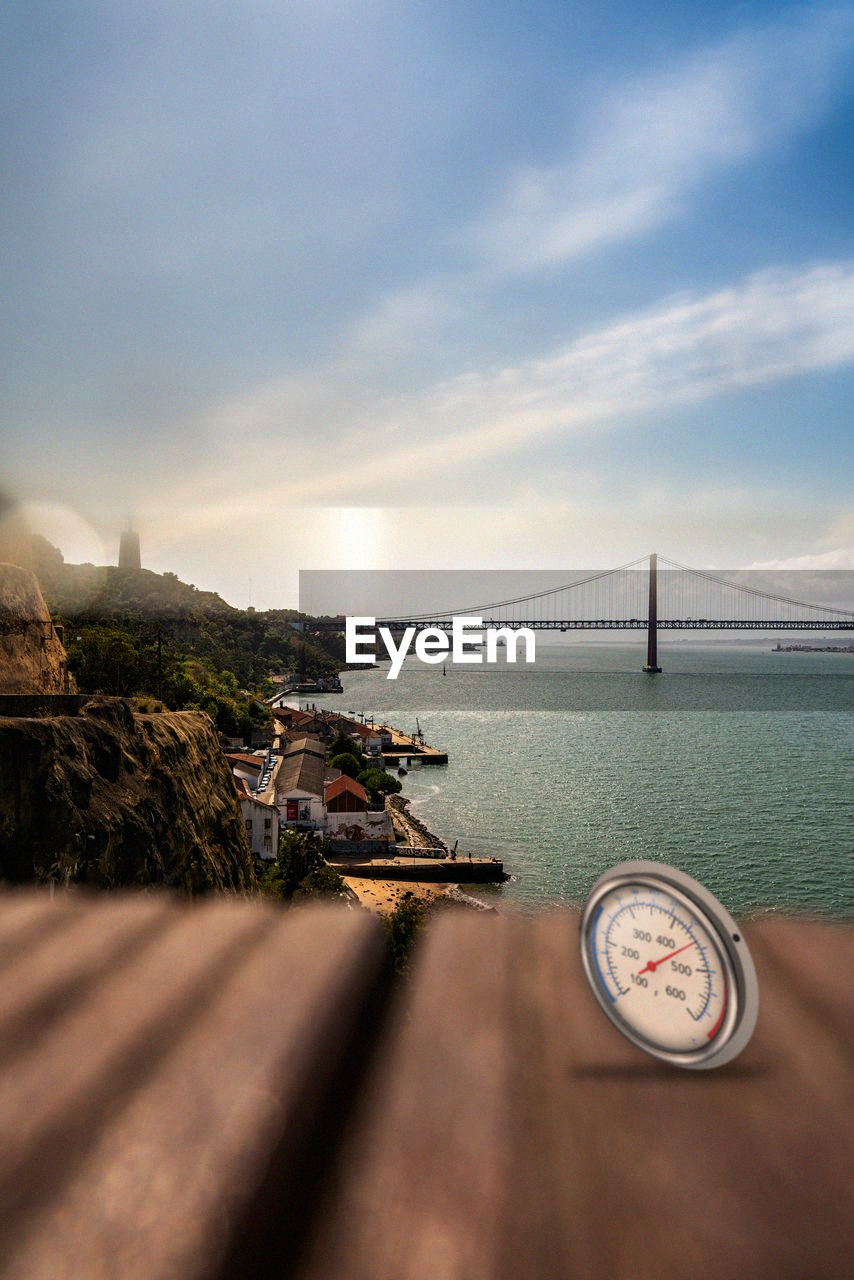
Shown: value=450 unit=°F
